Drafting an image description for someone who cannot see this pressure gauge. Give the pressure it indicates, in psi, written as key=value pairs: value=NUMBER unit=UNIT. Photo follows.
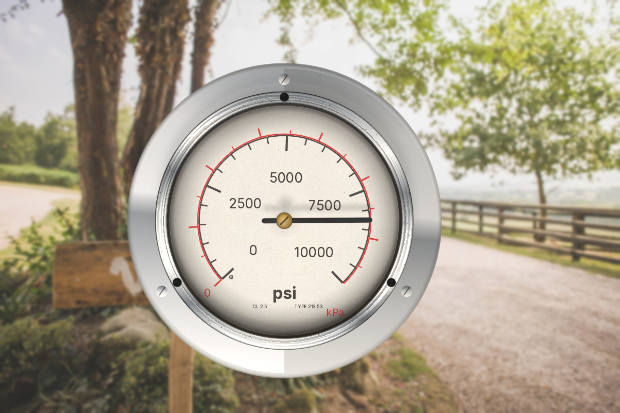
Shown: value=8250 unit=psi
